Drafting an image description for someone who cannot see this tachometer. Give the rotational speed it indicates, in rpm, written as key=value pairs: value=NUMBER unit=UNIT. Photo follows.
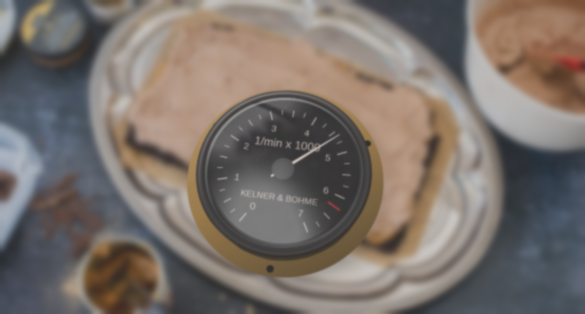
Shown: value=4625 unit=rpm
